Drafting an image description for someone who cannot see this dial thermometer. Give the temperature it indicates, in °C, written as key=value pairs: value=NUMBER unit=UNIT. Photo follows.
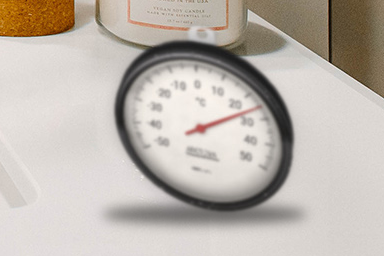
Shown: value=25 unit=°C
